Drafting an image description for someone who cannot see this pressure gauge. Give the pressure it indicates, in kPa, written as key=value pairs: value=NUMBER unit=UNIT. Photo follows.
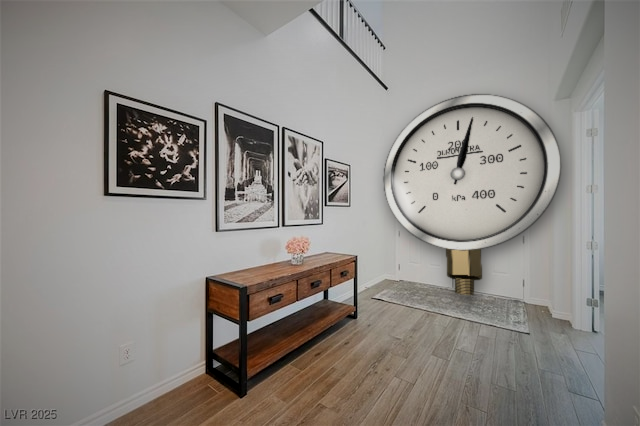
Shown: value=220 unit=kPa
